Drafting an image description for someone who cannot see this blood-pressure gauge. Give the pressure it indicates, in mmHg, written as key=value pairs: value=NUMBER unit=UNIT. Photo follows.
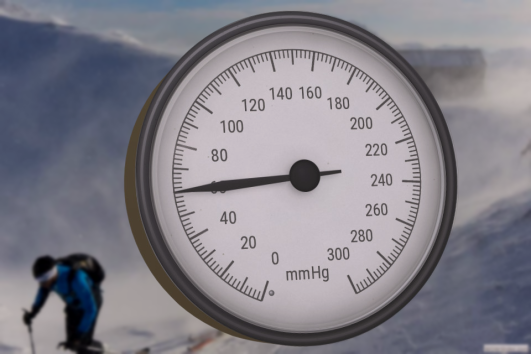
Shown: value=60 unit=mmHg
